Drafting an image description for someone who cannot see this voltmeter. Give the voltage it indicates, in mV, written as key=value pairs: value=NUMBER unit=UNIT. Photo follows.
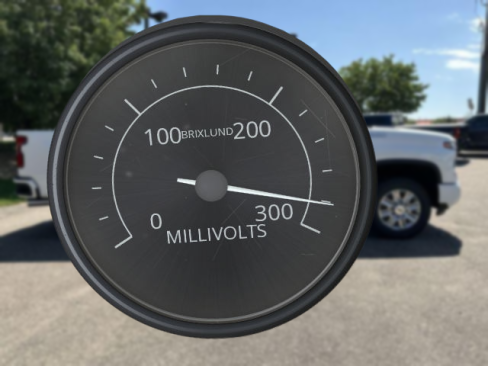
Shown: value=280 unit=mV
